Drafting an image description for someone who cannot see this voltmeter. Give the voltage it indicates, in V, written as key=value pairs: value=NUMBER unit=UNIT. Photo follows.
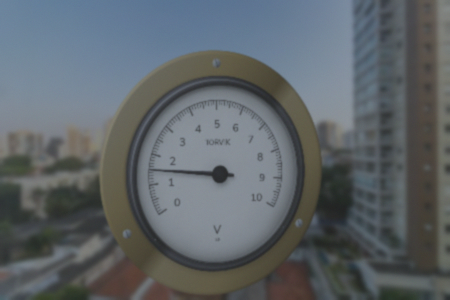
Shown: value=1.5 unit=V
